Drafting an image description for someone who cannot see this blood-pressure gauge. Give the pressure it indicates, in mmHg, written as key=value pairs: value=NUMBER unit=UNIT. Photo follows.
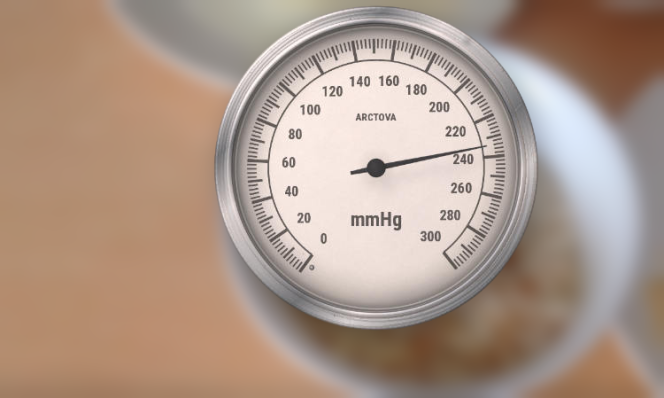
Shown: value=234 unit=mmHg
